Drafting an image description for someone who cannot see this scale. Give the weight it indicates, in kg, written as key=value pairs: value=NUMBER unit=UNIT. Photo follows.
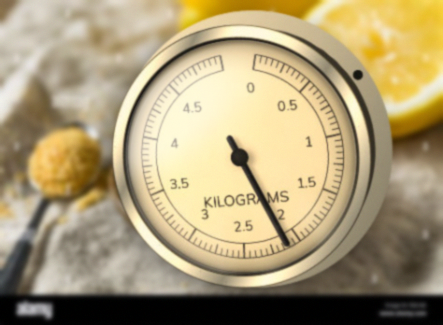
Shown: value=2.1 unit=kg
